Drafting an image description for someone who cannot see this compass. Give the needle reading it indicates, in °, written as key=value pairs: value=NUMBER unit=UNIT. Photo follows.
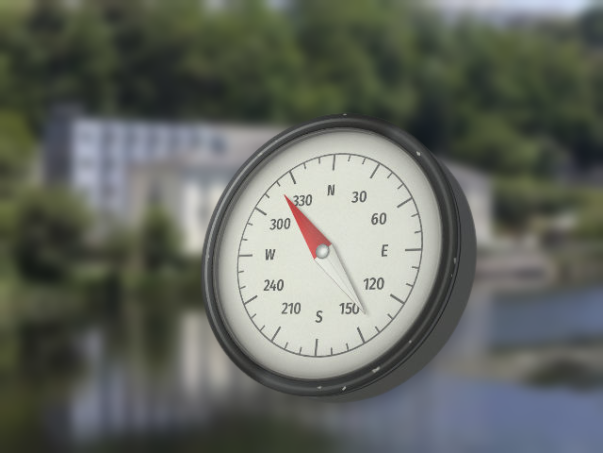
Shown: value=320 unit=°
